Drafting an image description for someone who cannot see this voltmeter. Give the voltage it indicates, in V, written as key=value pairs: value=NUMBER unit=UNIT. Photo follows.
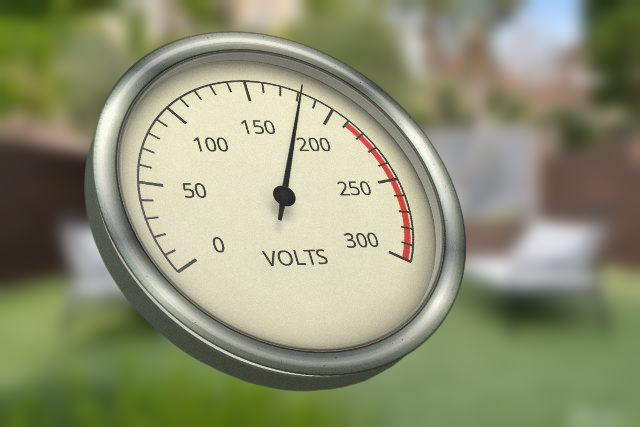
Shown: value=180 unit=V
